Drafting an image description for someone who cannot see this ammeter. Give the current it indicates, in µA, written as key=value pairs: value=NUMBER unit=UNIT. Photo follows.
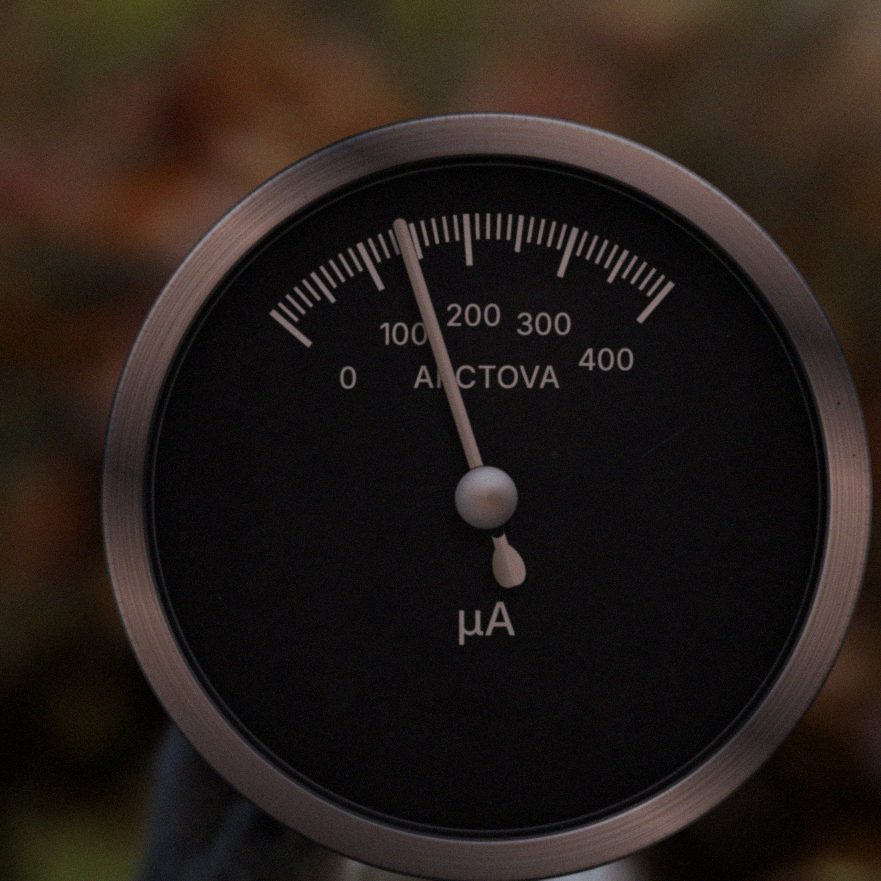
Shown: value=140 unit=µA
